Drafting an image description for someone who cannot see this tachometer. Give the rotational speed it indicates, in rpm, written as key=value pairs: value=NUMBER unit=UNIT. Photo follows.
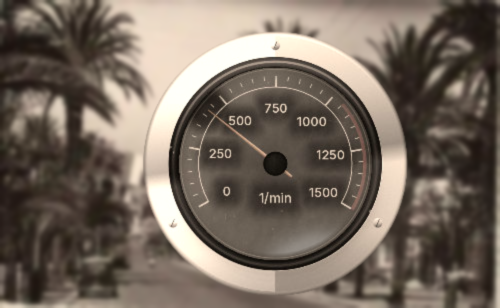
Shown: value=425 unit=rpm
